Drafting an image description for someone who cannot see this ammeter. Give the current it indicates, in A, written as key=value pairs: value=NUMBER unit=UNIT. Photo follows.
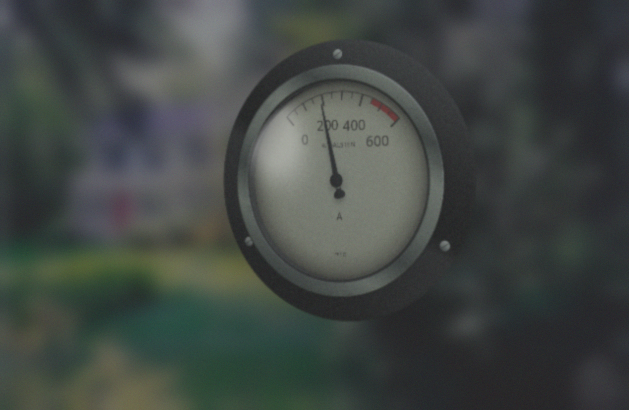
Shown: value=200 unit=A
